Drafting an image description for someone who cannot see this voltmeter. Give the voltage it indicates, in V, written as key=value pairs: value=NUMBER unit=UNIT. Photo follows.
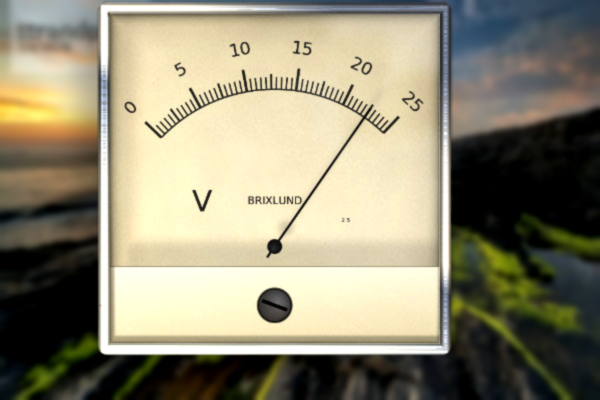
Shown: value=22.5 unit=V
